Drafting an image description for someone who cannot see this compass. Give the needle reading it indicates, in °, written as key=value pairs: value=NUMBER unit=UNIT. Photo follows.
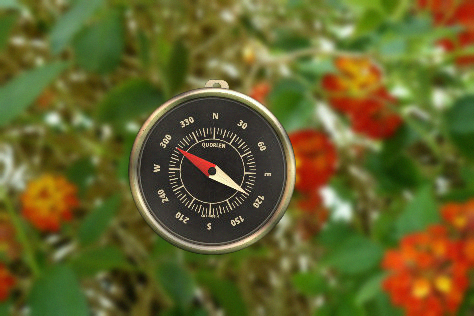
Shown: value=300 unit=°
